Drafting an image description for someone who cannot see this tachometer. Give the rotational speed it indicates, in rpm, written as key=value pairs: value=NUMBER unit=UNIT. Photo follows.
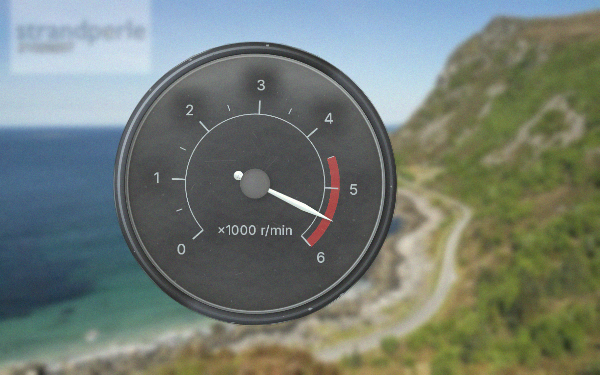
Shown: value=5500 unit=rpm
